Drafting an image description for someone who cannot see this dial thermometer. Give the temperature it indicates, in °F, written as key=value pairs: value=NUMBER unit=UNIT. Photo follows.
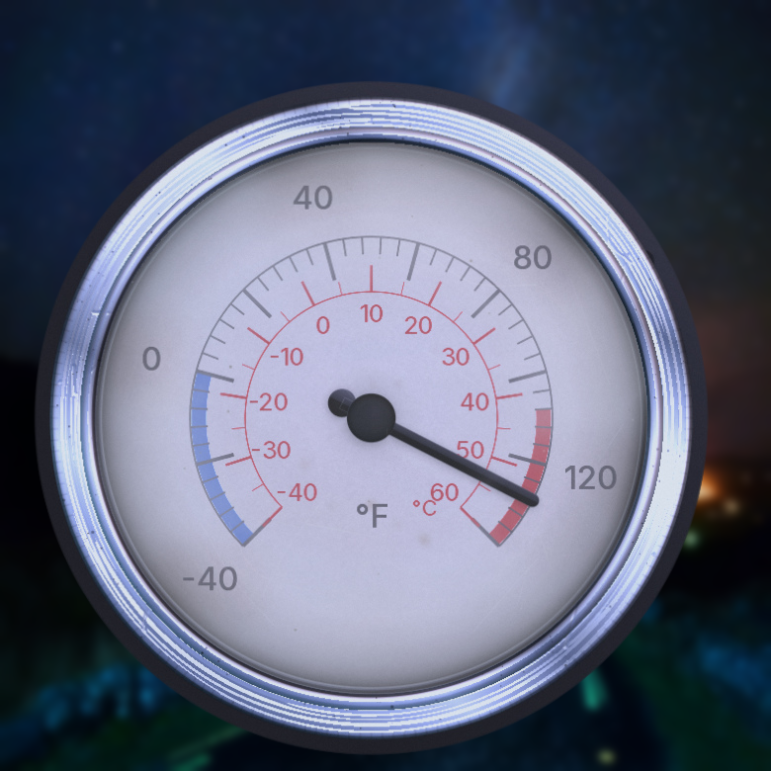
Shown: value=128 unit=°F
